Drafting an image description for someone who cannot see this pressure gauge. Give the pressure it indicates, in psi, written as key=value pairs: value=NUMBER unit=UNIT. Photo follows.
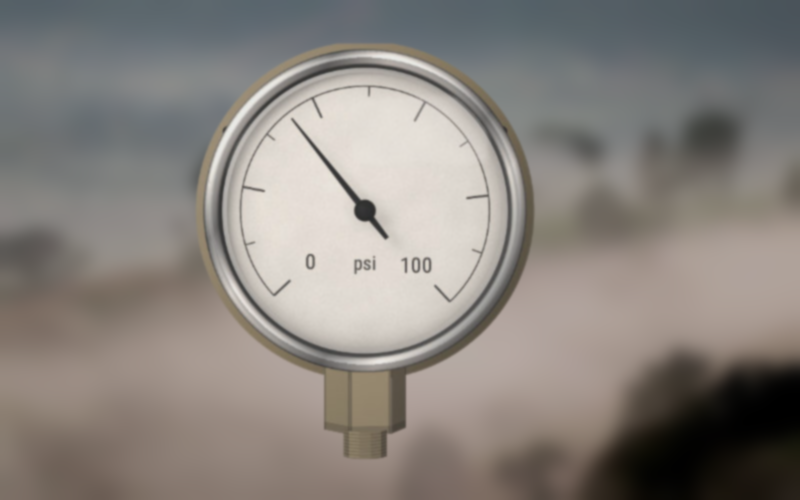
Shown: value=35 unit=psi
